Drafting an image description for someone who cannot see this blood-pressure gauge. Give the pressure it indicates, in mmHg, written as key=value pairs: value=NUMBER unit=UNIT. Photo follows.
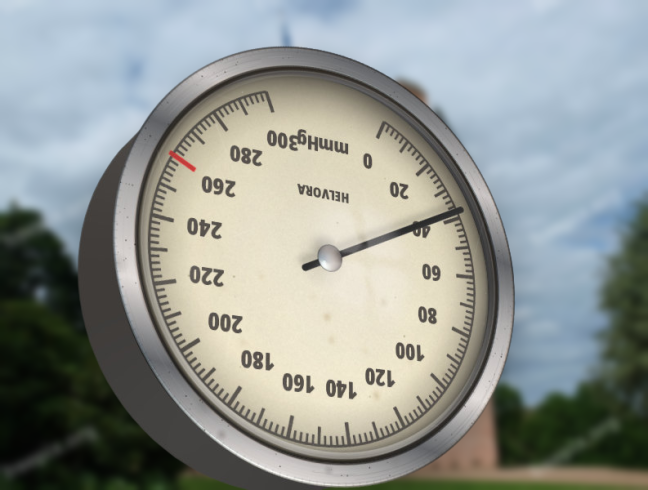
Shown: value=38 unit=mmHg
